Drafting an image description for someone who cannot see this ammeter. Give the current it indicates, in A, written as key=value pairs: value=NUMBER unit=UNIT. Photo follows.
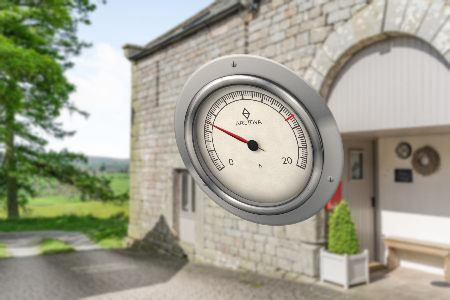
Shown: value=5 unit=A
